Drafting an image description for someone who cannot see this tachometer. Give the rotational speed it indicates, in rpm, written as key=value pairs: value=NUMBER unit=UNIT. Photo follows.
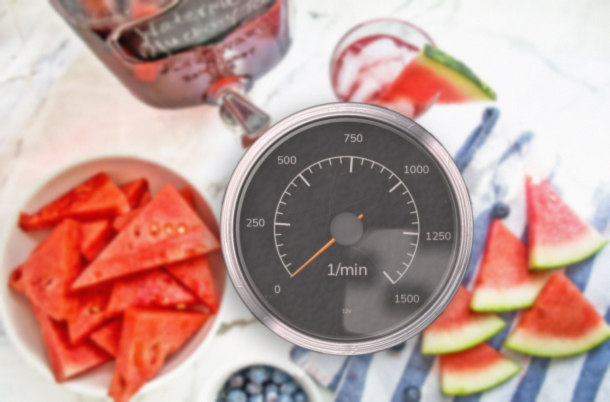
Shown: value=0 unit=rpm
